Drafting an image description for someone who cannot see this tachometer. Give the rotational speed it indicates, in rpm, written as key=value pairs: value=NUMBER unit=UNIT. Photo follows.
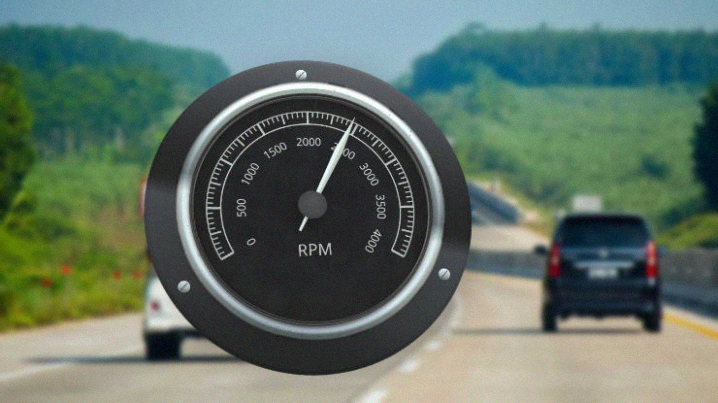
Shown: value=2450 unit=rpm
